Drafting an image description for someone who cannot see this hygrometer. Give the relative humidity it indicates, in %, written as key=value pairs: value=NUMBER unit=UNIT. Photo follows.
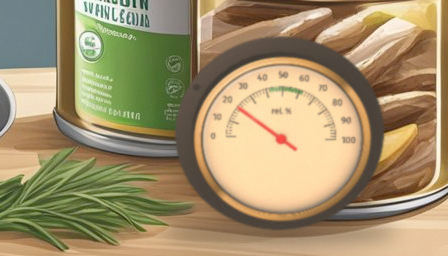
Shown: value=20 unit=%
